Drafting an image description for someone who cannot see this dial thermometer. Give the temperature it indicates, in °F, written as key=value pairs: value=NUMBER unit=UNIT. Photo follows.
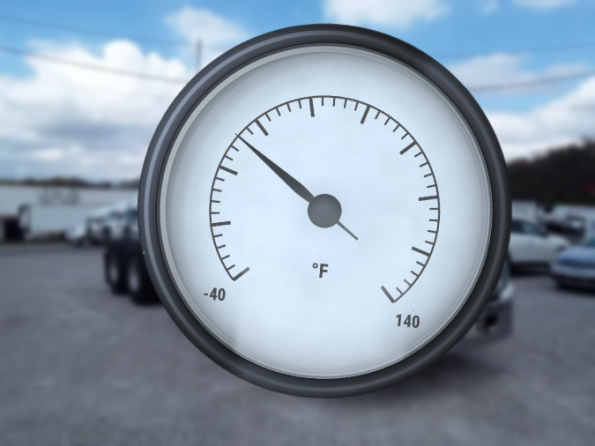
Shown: value=12 unit=°F
